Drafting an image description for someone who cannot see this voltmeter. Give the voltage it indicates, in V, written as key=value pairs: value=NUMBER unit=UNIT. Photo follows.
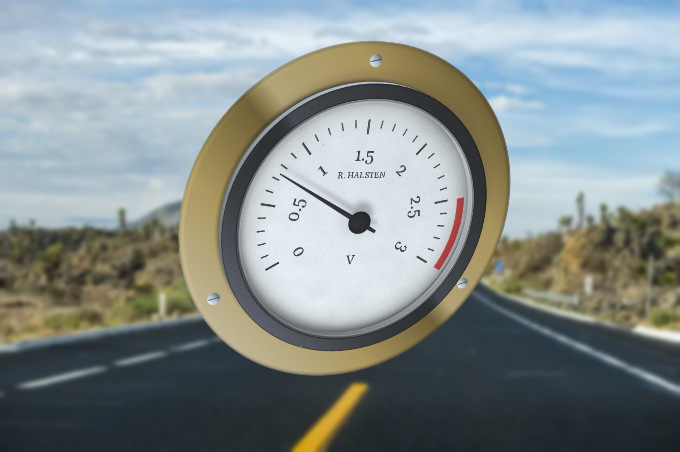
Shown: value=0.75 unit=V
